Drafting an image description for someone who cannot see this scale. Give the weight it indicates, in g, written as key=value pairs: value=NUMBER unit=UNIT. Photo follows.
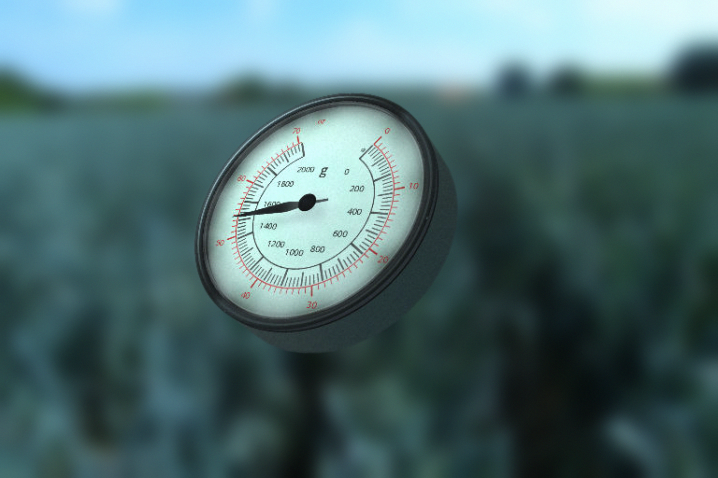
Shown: value=1500 unit=g
